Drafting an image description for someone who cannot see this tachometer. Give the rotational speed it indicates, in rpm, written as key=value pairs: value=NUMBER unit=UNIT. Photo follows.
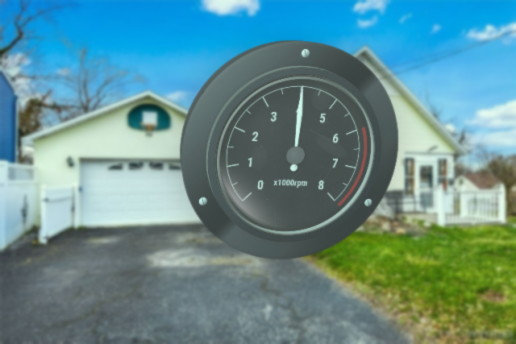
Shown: value=4000 unit=rpm
